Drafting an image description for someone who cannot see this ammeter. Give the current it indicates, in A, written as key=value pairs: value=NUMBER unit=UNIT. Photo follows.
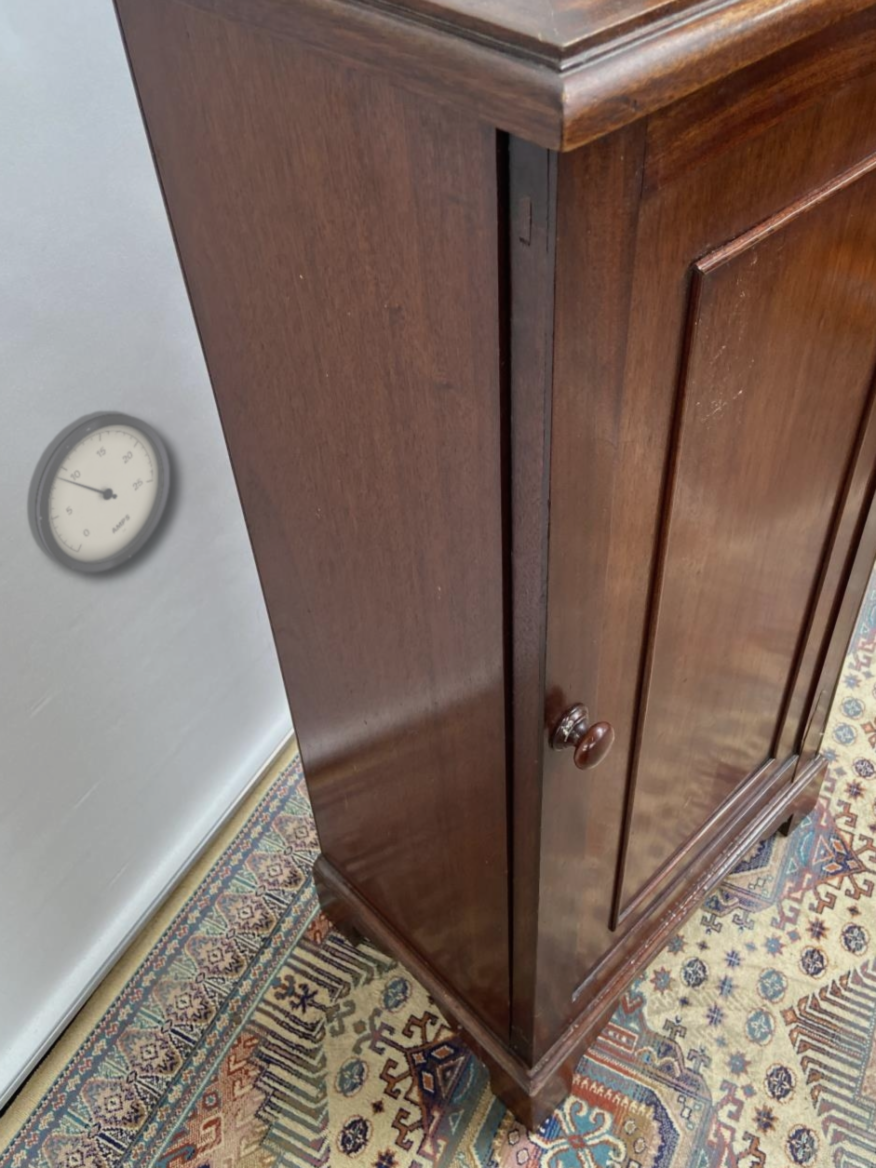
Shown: value=9 unit=A
